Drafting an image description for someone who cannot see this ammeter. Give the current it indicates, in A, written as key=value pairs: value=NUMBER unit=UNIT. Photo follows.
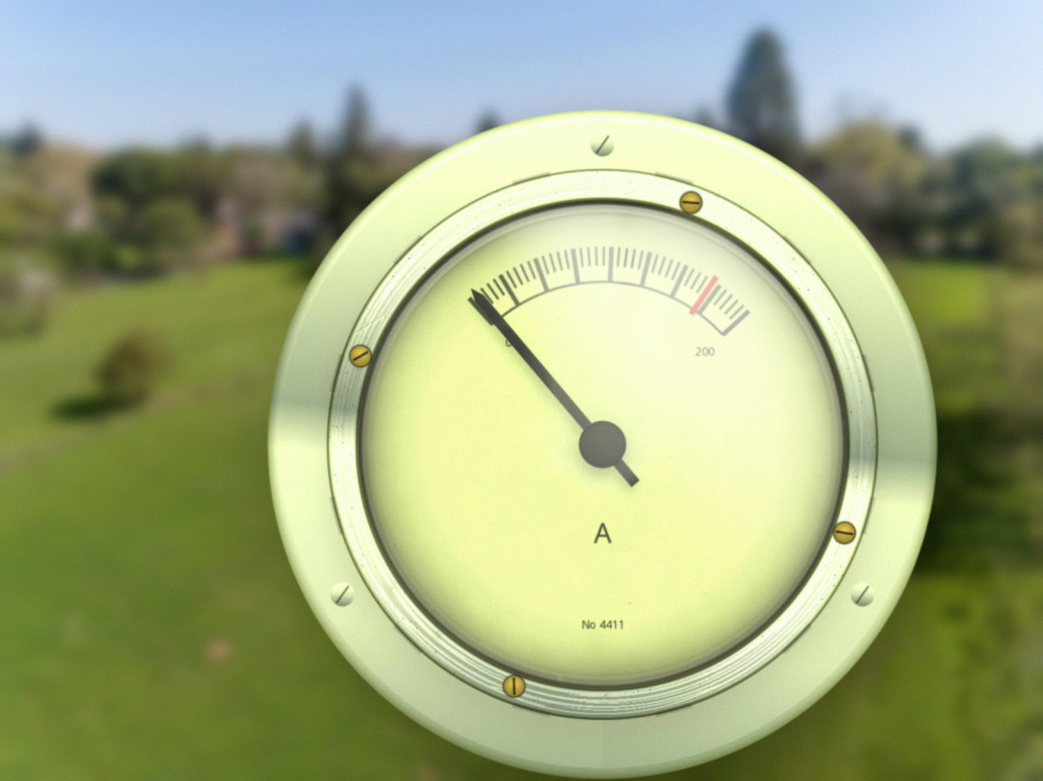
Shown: value=5 unit=A
